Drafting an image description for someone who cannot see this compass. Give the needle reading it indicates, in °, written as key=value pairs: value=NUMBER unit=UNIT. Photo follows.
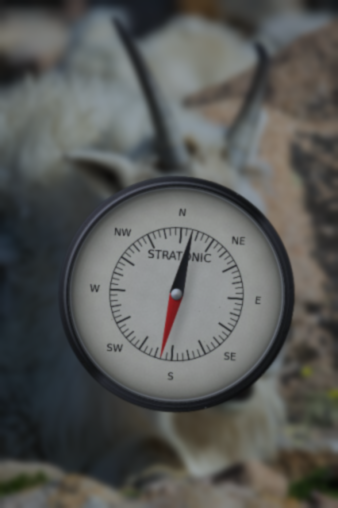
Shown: value=190 unit=°
